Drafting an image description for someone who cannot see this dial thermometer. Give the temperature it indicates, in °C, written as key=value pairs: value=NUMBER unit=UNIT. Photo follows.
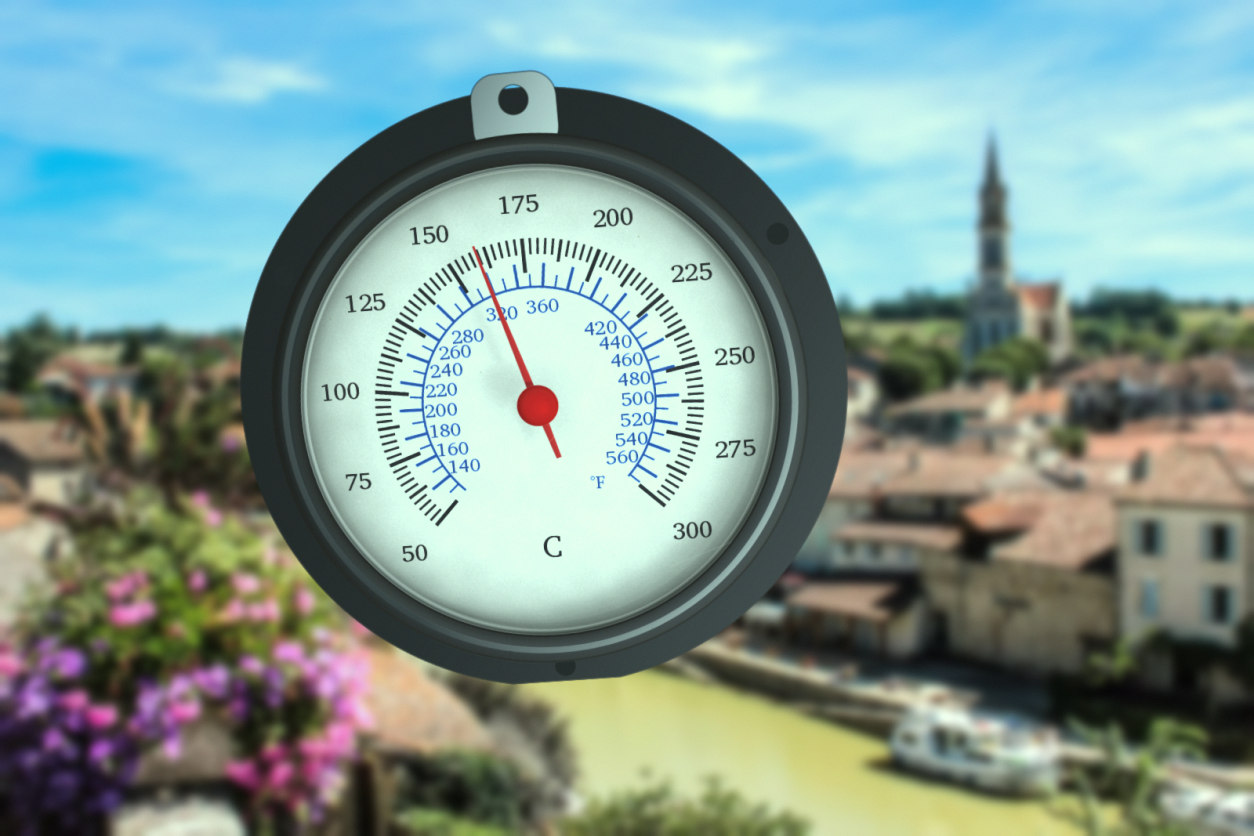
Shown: value=160 unit=°C
